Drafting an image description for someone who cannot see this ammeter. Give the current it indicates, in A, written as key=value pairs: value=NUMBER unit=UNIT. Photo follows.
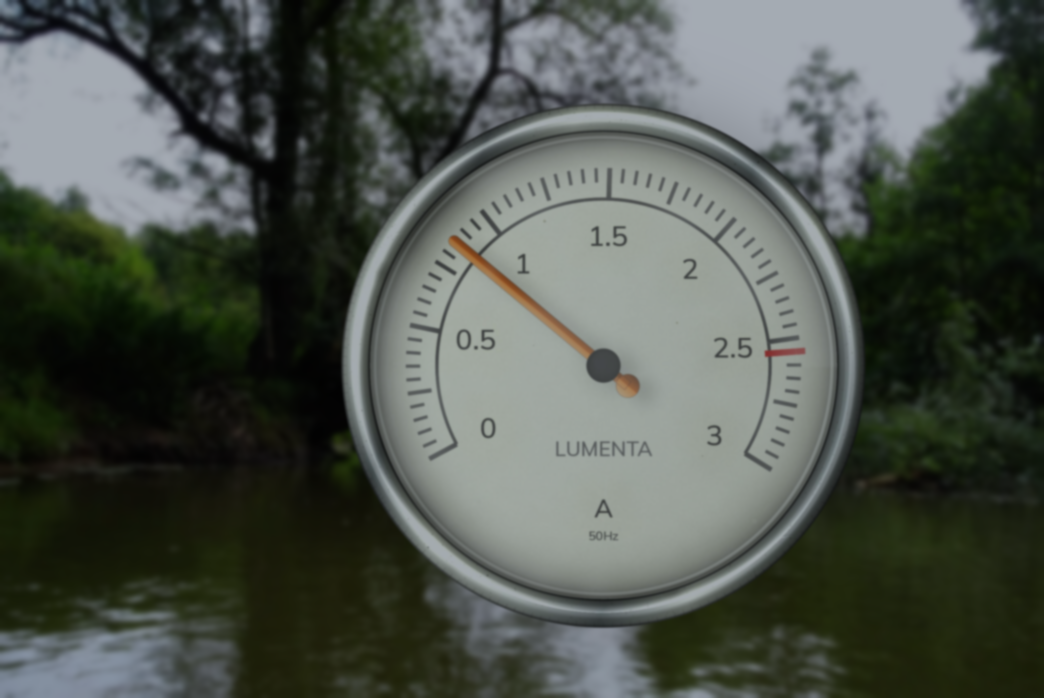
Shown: value=0.85 unit=A
